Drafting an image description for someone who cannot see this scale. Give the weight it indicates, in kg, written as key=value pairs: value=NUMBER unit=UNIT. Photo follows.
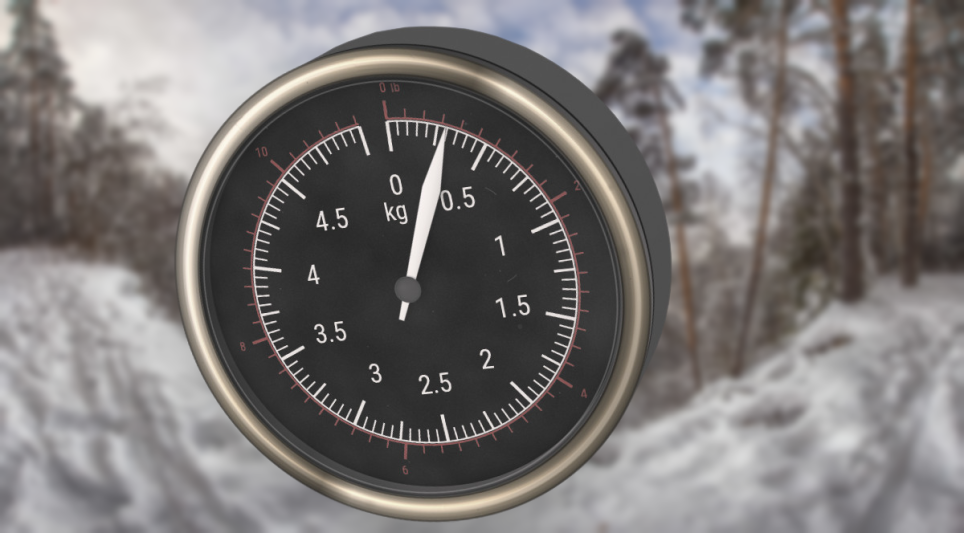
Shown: value=0.3 unit=kg
